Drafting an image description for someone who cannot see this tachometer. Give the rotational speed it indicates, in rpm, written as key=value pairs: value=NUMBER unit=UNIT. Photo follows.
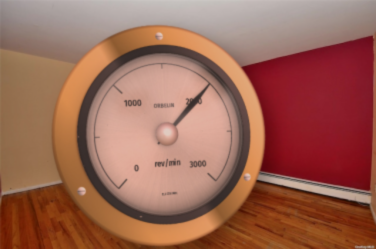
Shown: value=2000 unit=rpm
